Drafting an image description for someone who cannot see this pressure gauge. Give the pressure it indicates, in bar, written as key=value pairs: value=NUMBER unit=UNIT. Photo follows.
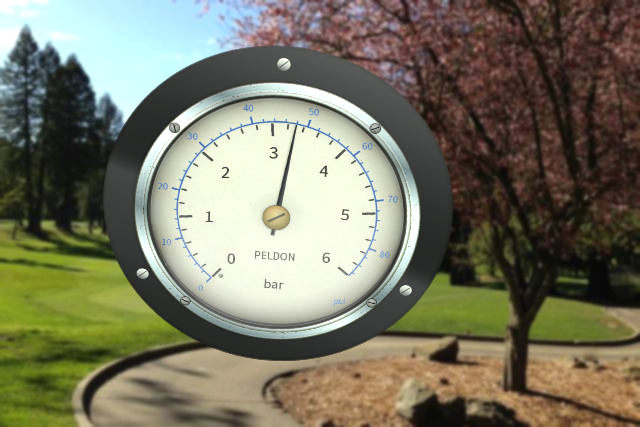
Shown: value=3.3 unit=bar
